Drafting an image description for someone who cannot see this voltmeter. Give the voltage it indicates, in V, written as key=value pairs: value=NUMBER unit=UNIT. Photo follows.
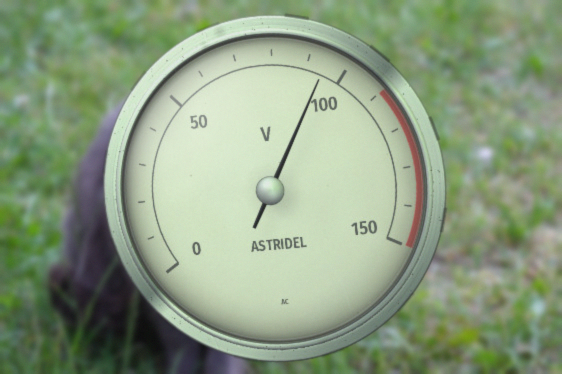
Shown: value=95 unit=V
